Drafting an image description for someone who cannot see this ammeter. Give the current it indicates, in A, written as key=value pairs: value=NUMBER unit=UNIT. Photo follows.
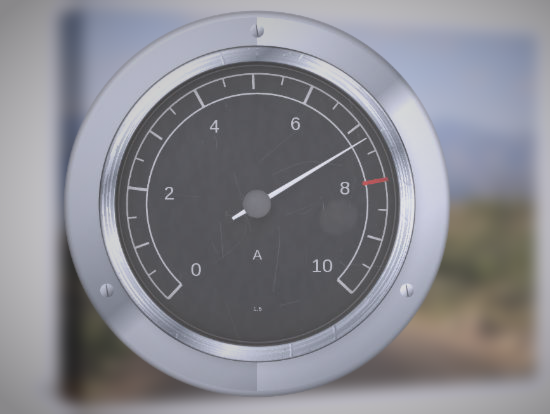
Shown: value=7.25 unit=A
